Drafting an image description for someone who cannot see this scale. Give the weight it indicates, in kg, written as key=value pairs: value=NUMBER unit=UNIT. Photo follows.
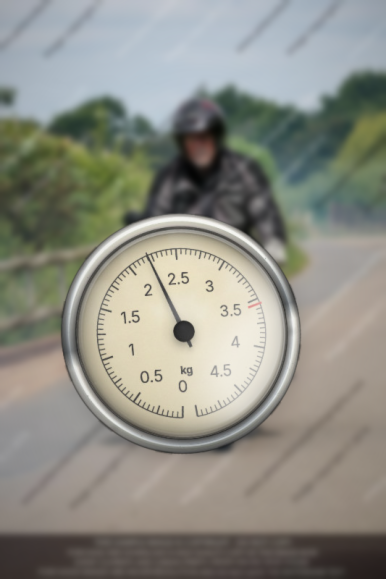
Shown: value=2.2 unit=kg
